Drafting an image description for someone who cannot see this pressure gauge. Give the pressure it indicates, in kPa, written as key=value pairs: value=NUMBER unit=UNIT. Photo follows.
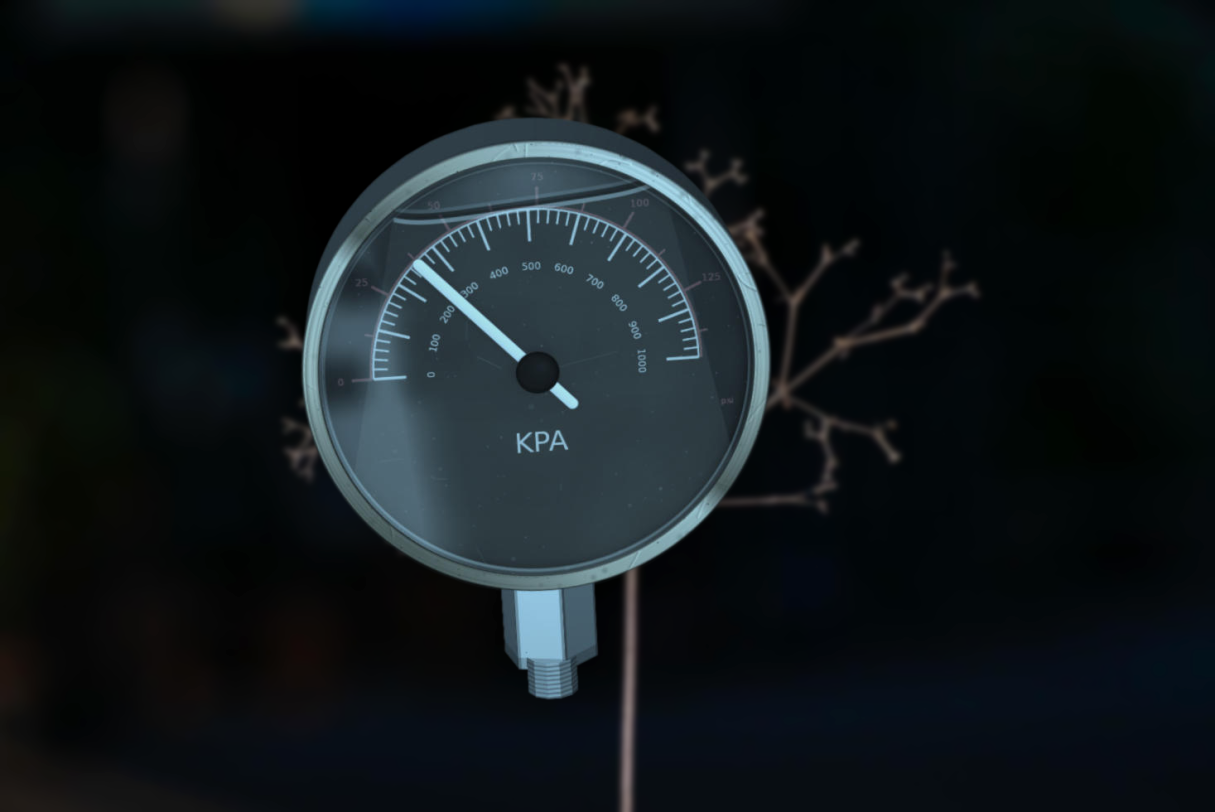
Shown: value=260 unit=kPa
